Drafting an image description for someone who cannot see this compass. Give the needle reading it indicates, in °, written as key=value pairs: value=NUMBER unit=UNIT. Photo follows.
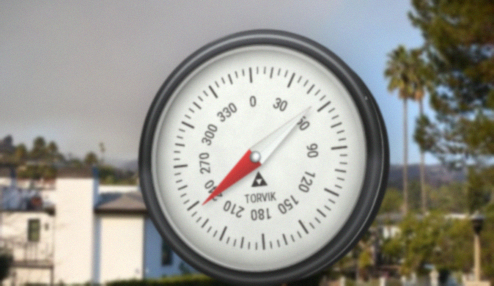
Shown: value=235 unit=°
